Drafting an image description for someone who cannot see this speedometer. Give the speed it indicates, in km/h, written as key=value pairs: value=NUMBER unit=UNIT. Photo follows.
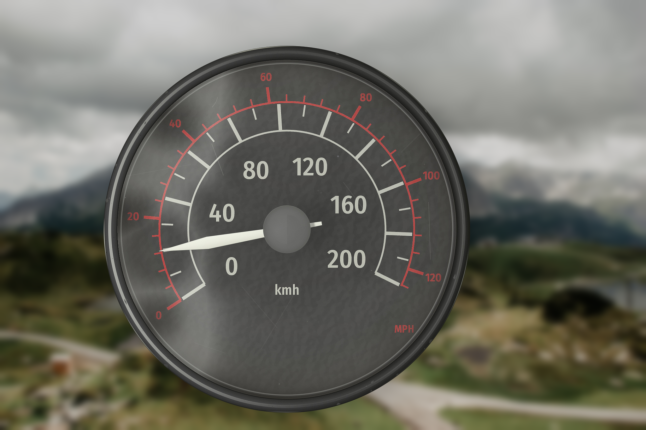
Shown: value=20 unit=km/h
